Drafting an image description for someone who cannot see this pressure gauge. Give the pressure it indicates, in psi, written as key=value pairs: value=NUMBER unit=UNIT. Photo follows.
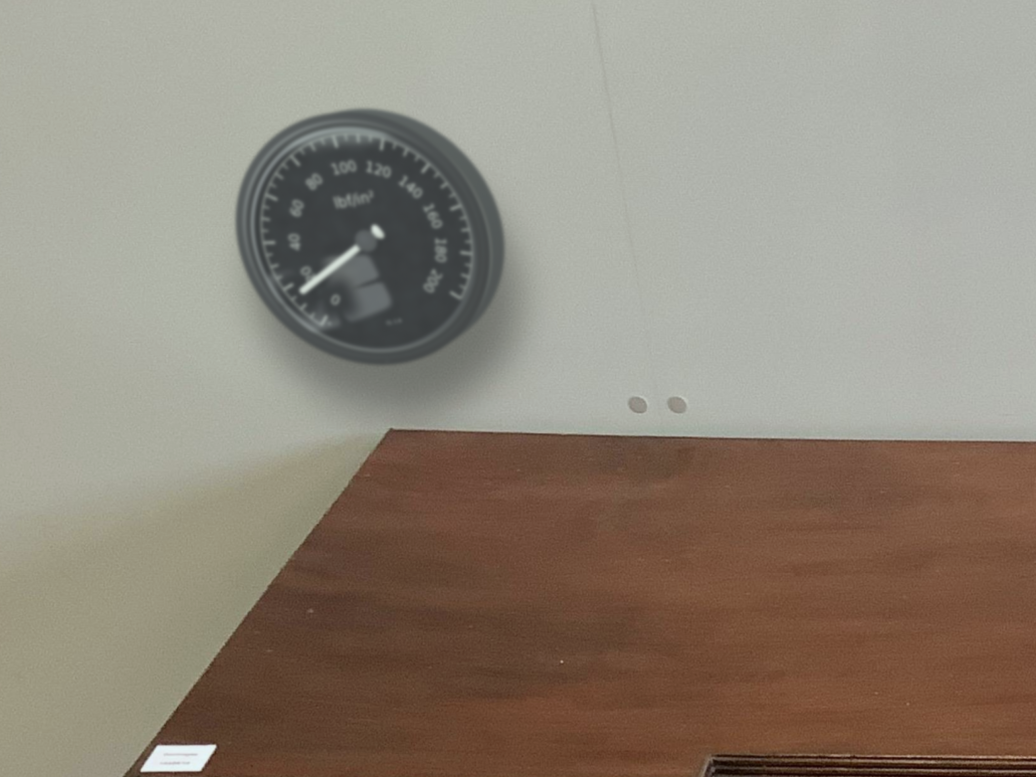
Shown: value=15 unit=psi
